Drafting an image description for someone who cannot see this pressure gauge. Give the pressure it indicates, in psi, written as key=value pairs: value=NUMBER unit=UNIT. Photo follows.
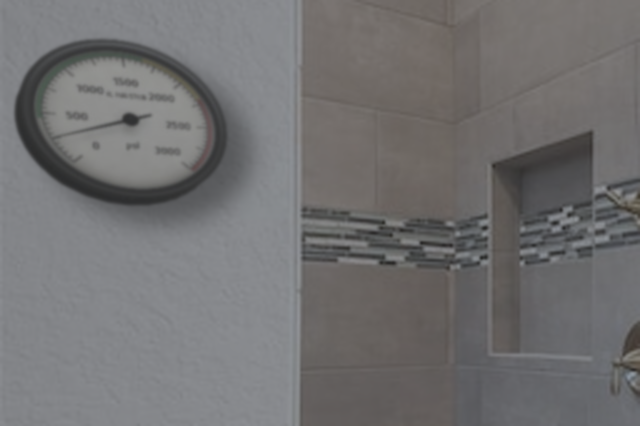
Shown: value=250 unit=psi
